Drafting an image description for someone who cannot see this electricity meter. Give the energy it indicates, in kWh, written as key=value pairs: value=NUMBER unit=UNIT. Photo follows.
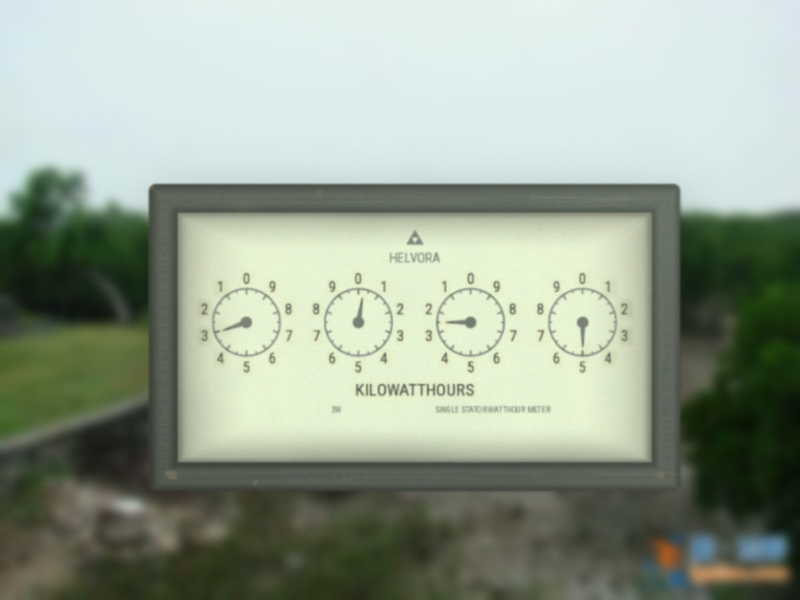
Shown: value=3025 unit=kWh
